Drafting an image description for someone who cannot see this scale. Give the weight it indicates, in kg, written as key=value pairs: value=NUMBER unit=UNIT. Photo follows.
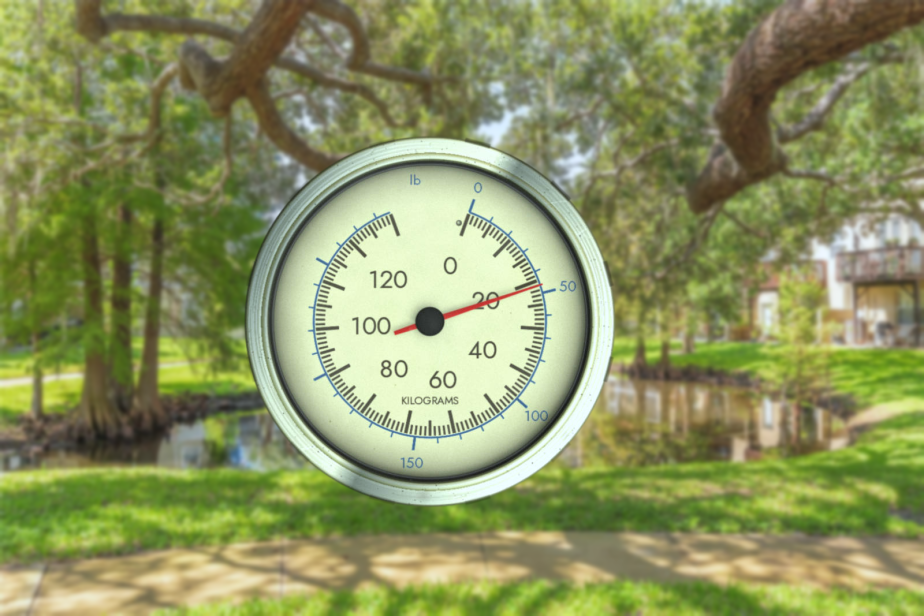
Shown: value=21 unit=kg
